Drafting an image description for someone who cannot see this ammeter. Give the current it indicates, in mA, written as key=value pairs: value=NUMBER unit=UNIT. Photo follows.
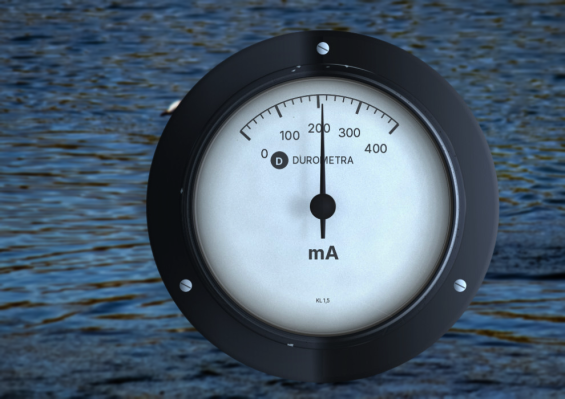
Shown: value=210 unit=mA
